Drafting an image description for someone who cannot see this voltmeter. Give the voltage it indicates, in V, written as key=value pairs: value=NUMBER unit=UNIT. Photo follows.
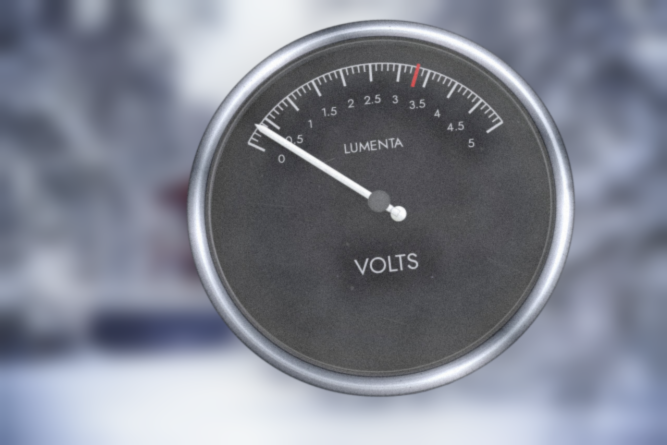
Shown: value=0.3 unit=V
